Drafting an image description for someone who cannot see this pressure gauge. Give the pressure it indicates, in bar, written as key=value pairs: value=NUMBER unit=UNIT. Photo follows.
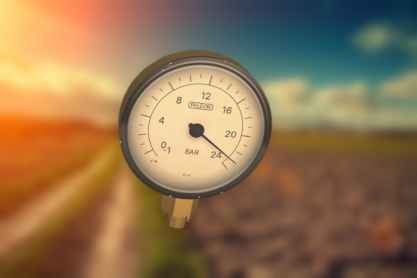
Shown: value=23 unit=bar
